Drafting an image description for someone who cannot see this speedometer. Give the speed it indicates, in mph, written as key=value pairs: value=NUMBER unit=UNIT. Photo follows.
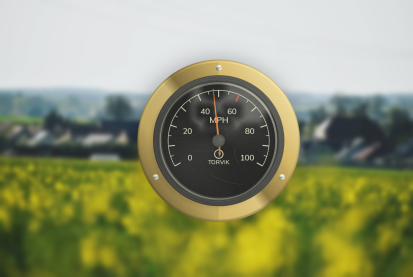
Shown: value=47.5 unit=mph
